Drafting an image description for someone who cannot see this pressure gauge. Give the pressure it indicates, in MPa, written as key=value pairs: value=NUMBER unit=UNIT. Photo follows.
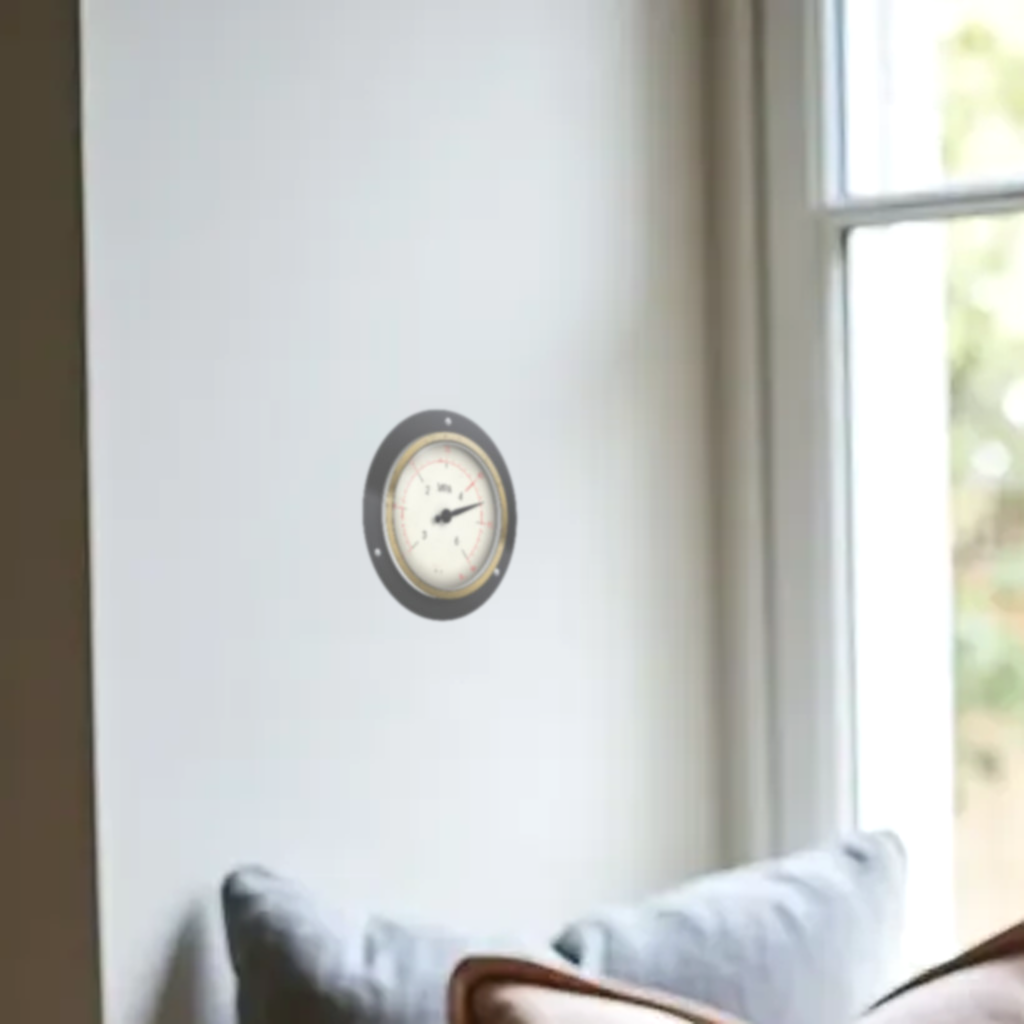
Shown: value=4.5 unit=MPa
